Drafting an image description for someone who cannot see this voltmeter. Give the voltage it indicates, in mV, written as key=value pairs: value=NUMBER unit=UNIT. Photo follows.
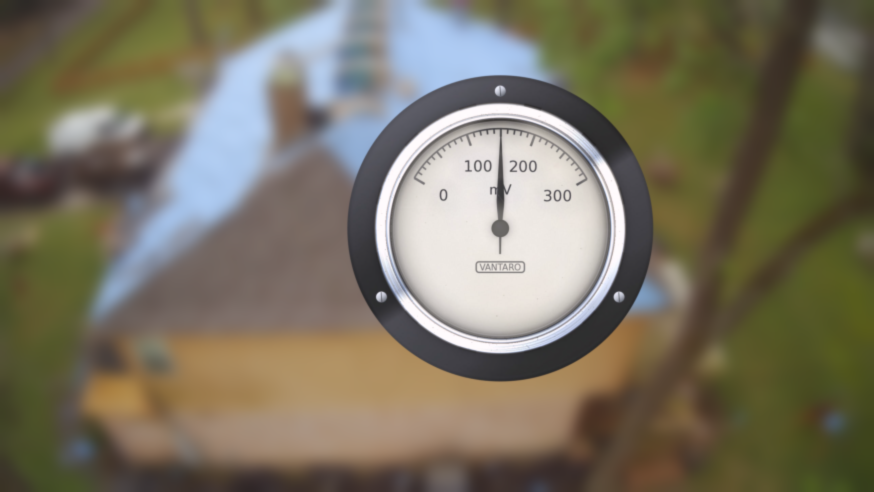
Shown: value=150 unit=mV
